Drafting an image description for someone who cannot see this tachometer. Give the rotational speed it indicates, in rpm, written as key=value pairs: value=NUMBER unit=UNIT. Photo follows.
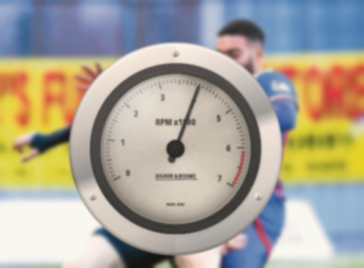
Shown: value=4000 unit=rpm
